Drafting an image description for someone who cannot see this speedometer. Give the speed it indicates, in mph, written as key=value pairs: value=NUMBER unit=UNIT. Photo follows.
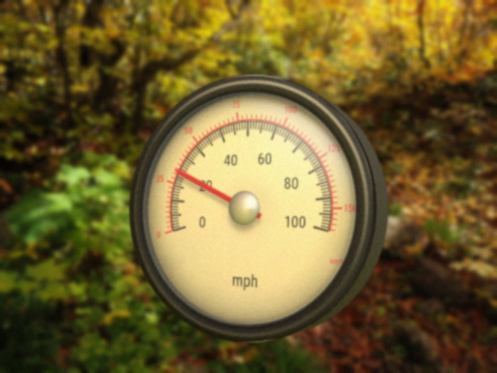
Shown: value=20 unit=mph
